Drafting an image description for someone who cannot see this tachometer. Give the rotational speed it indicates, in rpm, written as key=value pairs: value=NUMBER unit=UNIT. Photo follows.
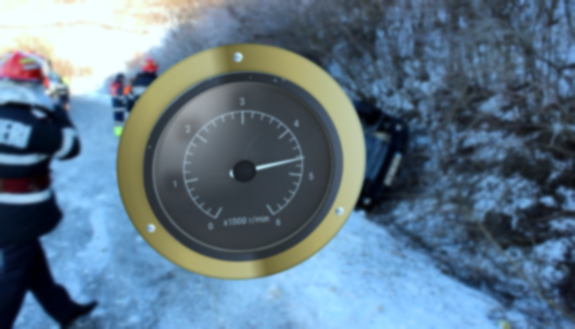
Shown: value=4600 unit=rpm
